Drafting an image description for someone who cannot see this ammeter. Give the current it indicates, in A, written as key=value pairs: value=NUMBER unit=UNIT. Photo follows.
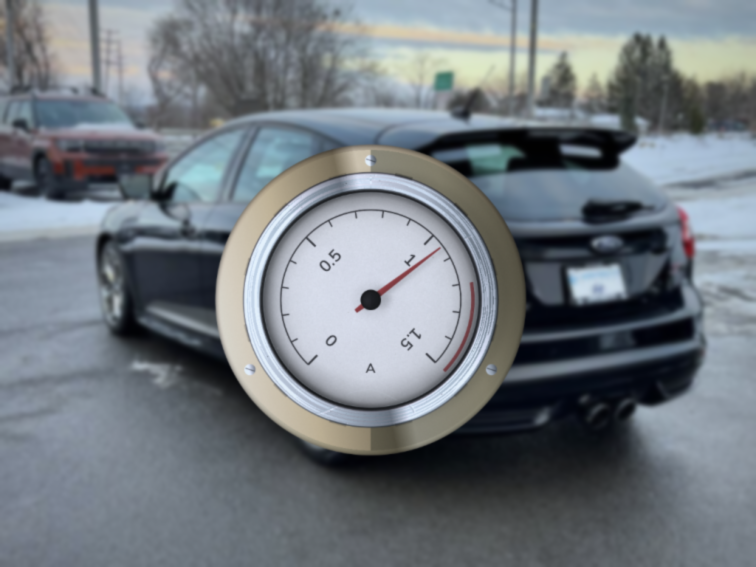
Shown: value=1.05 unit=A
